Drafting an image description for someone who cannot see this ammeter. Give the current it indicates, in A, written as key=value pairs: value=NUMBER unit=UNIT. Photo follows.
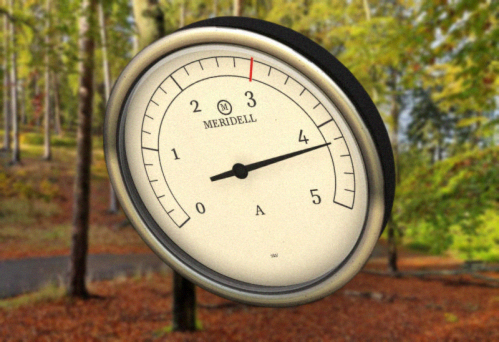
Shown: value=4.2 unit=A
